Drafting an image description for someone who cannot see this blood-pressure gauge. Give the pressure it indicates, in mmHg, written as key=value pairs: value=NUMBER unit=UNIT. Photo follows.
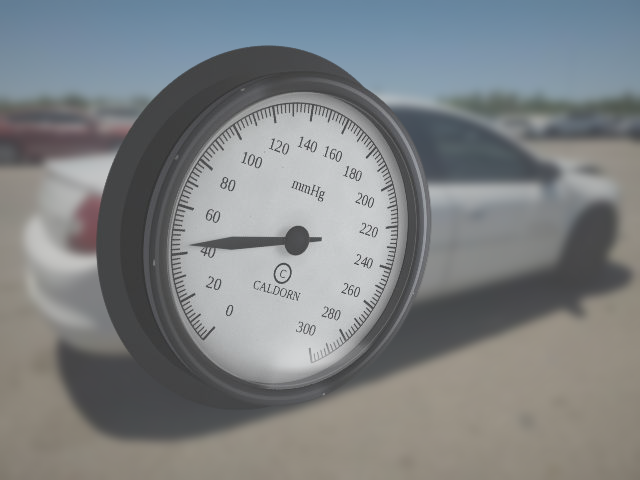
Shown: value=44 unit=mmHg
